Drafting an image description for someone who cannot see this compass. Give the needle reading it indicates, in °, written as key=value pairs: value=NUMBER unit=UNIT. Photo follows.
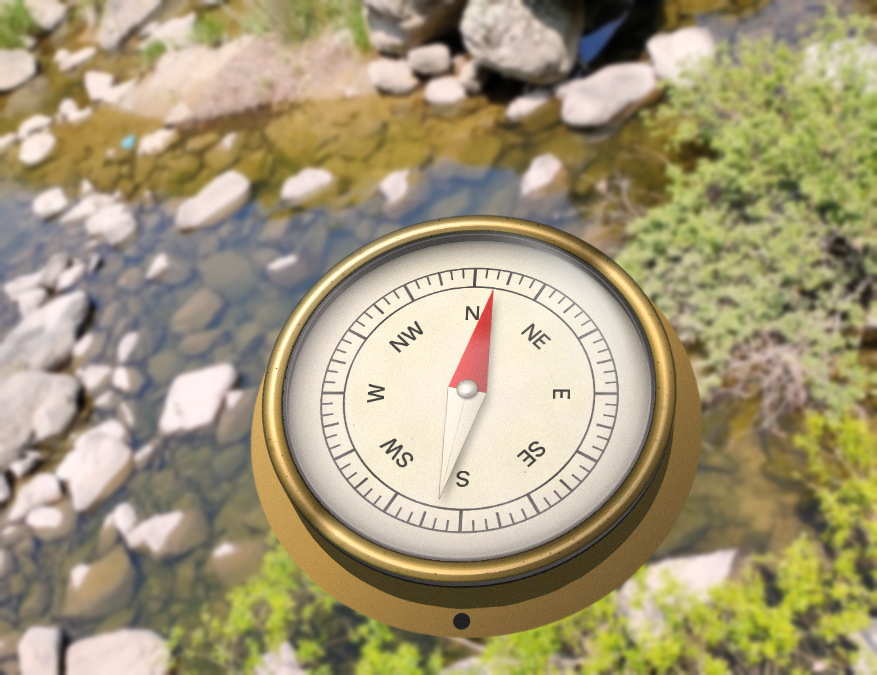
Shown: value=10 unit=°
